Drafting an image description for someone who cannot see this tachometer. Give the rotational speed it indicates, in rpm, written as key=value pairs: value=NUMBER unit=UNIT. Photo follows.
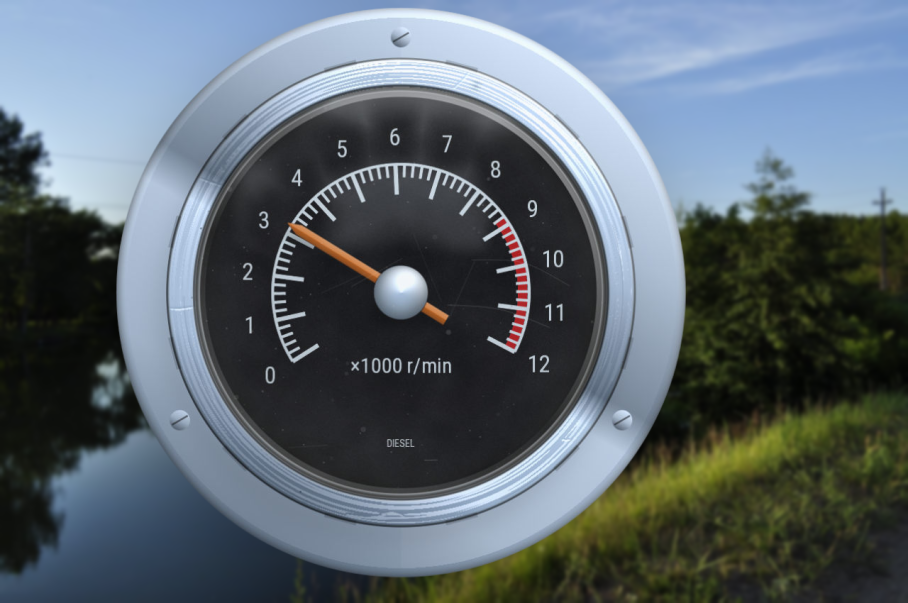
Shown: value=3200 unit=rpm
